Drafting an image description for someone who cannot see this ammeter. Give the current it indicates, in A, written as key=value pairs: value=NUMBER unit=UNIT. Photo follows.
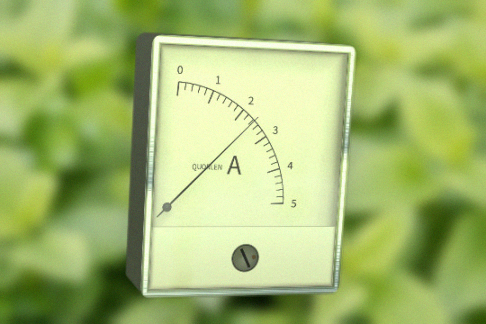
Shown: value=2.4 unit=A
